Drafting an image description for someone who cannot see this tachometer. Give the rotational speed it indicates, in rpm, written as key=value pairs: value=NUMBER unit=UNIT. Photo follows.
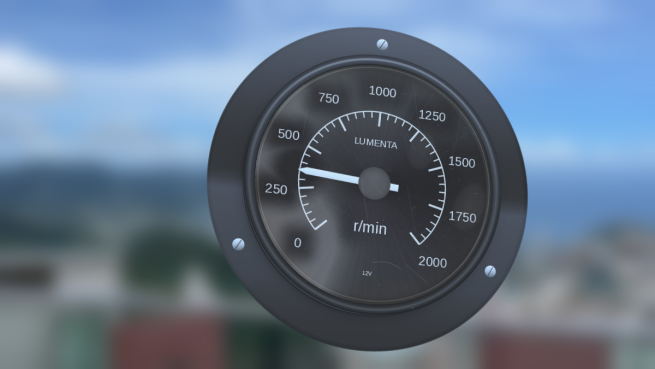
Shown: value=350 unit=rpm
